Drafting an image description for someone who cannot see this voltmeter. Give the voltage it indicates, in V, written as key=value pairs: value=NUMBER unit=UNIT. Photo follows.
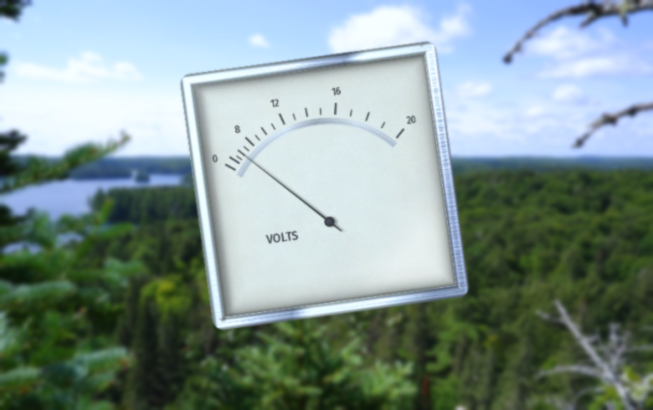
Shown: value=6 unit=V
